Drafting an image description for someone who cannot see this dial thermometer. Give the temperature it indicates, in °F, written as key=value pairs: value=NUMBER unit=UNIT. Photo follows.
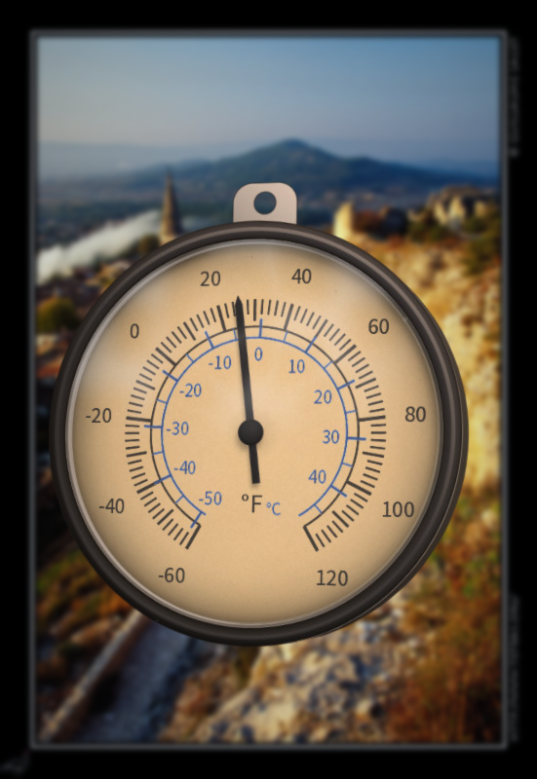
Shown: value=26 unit=°F
